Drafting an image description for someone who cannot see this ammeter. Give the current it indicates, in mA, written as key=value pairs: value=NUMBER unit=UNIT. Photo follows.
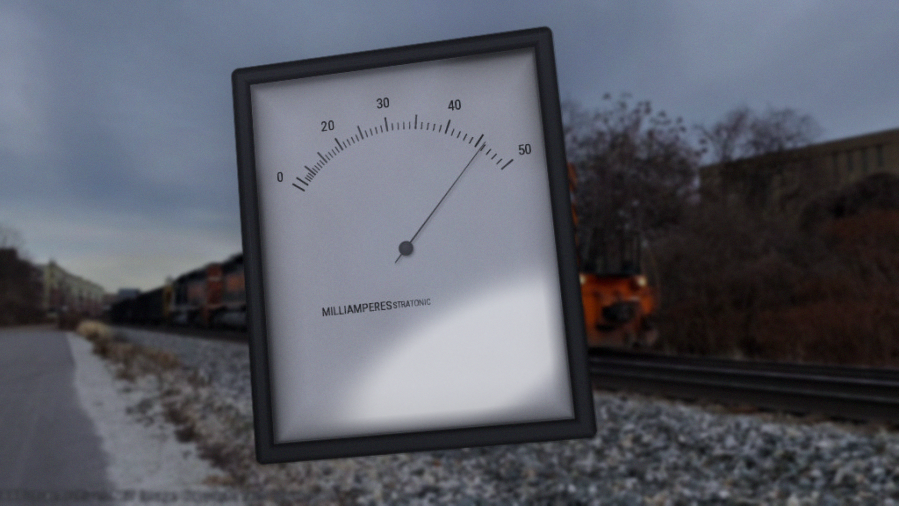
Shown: value=46 unit=mA
